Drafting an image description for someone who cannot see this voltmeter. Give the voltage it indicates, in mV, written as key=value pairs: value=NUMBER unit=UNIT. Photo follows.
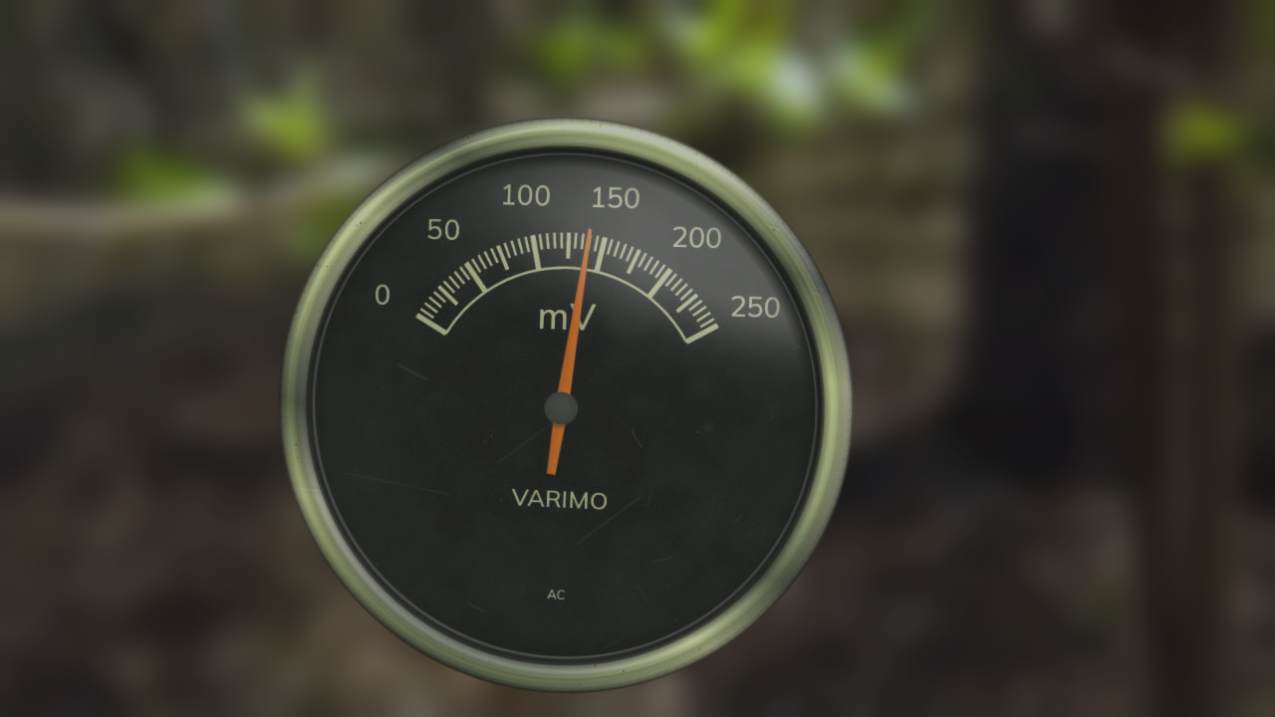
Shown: value=140 unit=mV
